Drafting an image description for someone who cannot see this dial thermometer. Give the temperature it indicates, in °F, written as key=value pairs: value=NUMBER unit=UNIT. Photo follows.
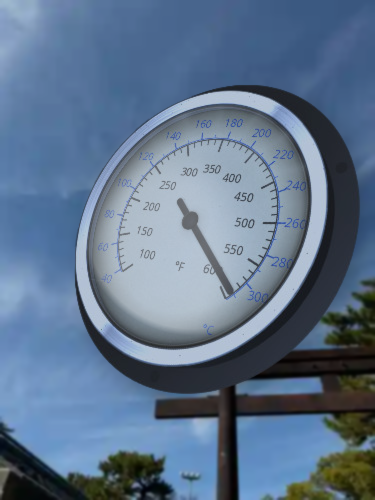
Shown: value=590 unit=°F
